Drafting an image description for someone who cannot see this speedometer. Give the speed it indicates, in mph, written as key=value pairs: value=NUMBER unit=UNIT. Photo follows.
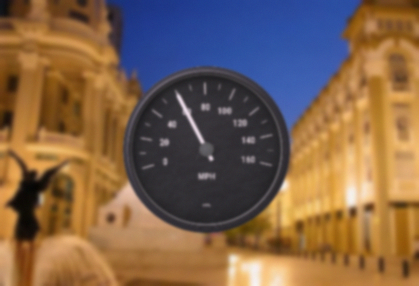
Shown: value=60 unit=mph
